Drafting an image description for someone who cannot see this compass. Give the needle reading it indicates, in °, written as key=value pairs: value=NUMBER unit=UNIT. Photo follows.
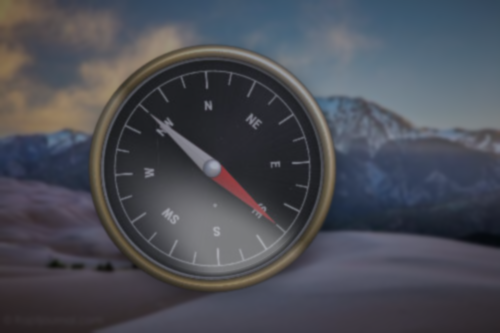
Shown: value=135 unit=°
